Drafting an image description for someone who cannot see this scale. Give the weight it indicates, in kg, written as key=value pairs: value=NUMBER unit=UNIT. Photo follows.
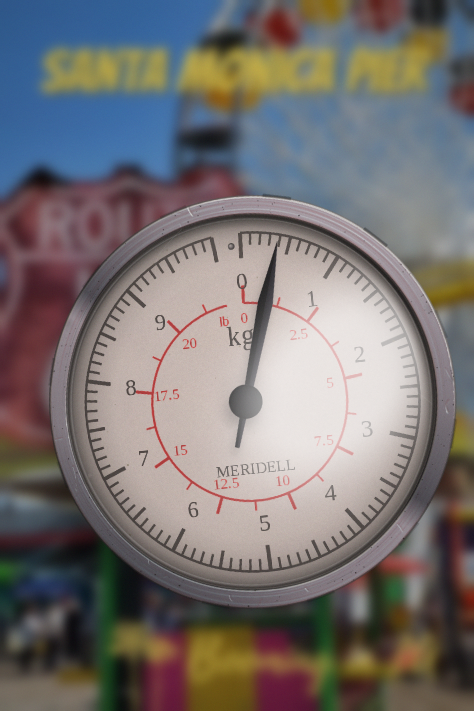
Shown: value=0.4 unit=kg
